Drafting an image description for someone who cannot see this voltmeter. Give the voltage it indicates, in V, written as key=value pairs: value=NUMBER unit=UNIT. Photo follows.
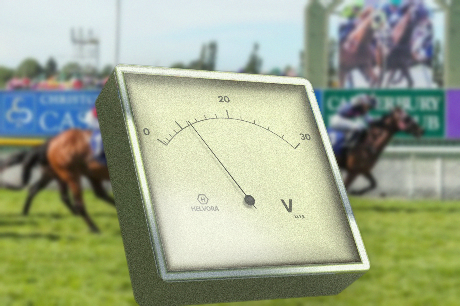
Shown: value=12 unit=V
